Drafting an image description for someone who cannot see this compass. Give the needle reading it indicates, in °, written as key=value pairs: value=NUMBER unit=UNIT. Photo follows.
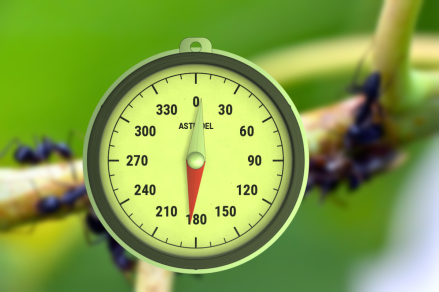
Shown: value=185 unit=°
